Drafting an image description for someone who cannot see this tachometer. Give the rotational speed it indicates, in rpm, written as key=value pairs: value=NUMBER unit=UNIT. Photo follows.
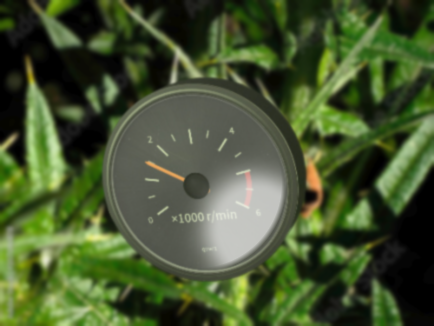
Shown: value=1500 unit=rpm
